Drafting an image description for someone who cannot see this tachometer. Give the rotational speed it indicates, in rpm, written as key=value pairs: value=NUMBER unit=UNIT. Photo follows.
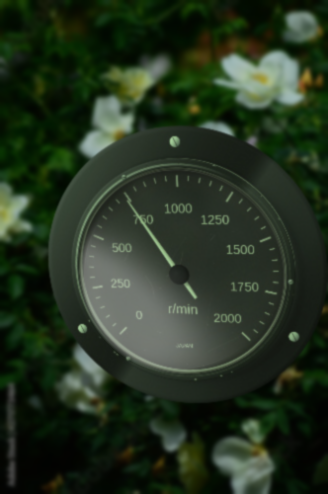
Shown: value=750 unit=rpm
